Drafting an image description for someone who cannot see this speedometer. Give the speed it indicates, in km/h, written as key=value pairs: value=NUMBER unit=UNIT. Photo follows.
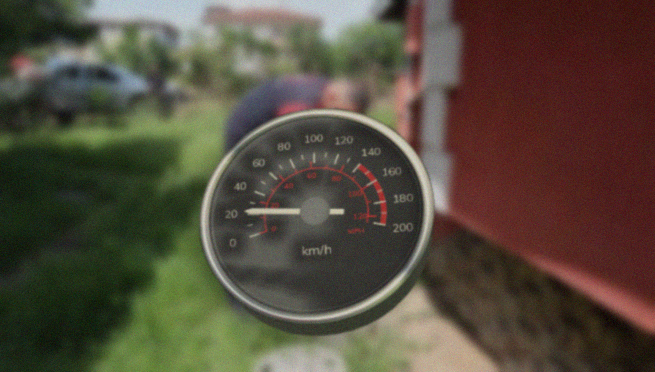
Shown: value=20 unit=km/h
